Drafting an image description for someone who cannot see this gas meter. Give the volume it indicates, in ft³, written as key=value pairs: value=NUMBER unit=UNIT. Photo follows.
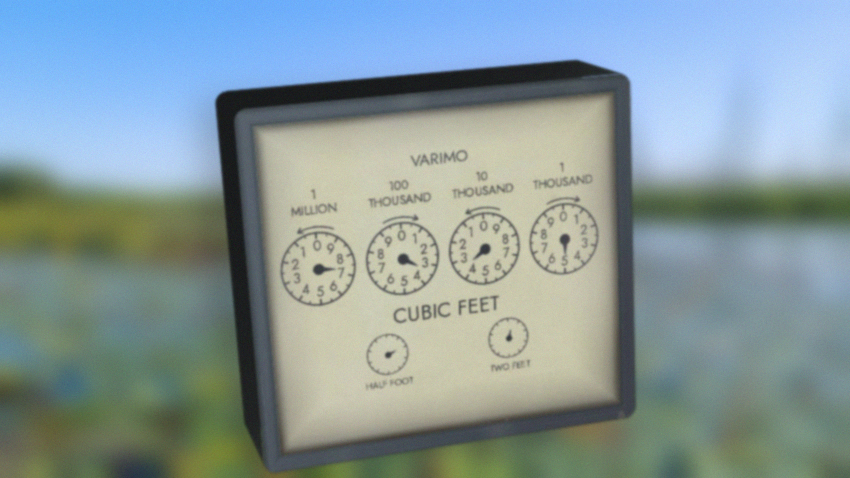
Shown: value=733500 unit=ft³
